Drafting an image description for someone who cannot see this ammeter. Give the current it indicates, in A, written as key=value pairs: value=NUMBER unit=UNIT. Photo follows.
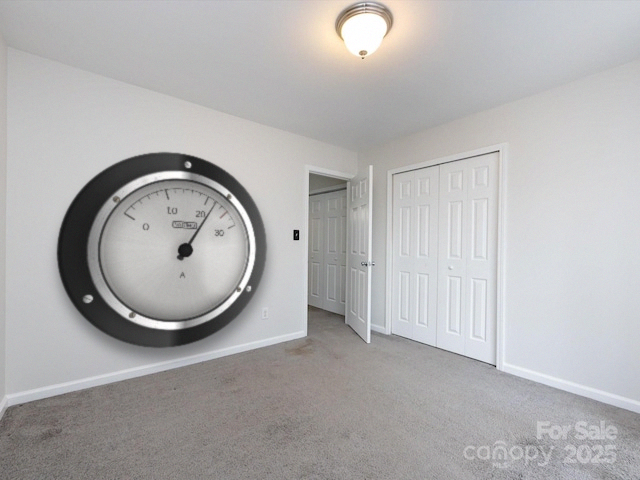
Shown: value=22 unit=A
